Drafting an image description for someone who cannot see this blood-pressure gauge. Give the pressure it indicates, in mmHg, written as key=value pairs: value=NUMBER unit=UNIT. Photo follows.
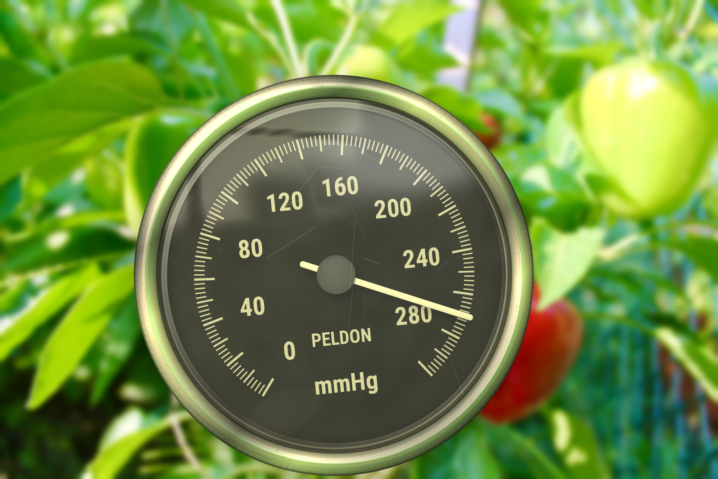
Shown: value=270 unit=mmHg
